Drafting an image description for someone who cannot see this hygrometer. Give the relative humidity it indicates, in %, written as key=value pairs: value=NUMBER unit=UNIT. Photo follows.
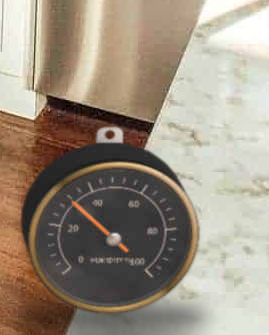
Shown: value=32 unit=%
